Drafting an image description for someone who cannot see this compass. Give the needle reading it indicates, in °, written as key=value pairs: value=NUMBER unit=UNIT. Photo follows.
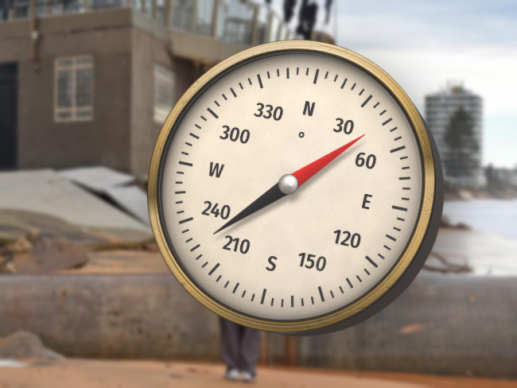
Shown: value=45 unit=°
